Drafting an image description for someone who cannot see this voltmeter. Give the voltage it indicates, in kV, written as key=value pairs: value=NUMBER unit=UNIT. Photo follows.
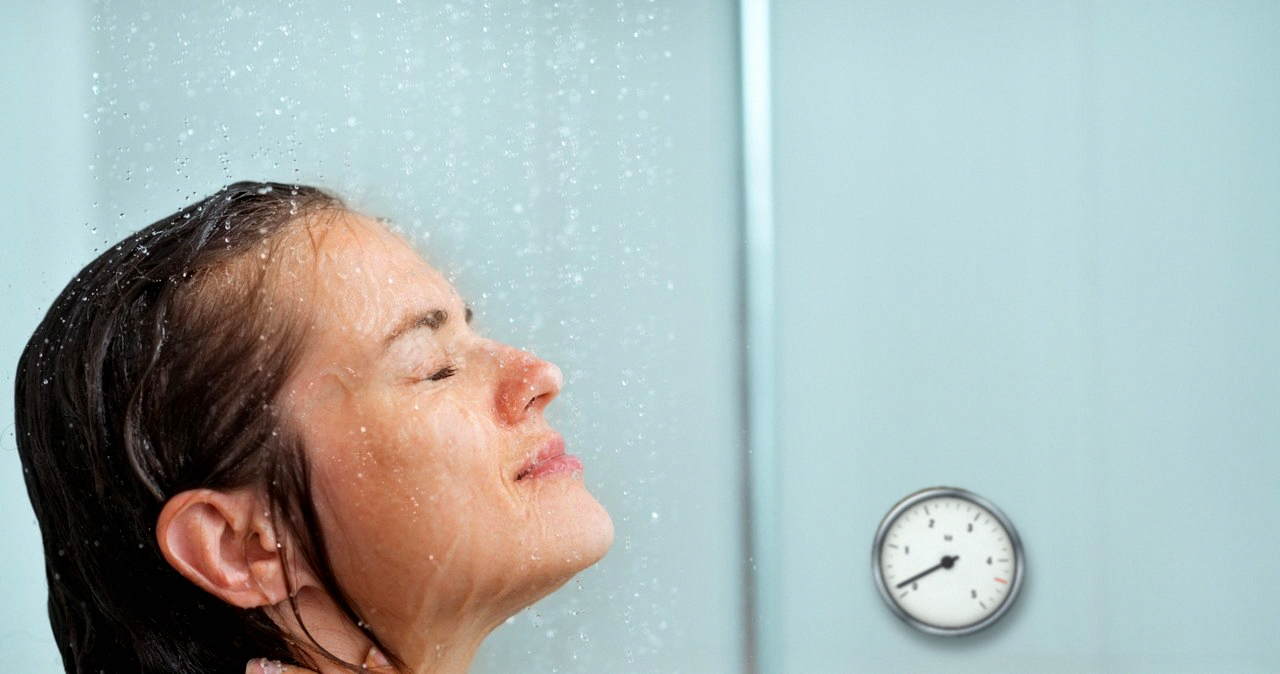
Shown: value=0.2 unit=kV
